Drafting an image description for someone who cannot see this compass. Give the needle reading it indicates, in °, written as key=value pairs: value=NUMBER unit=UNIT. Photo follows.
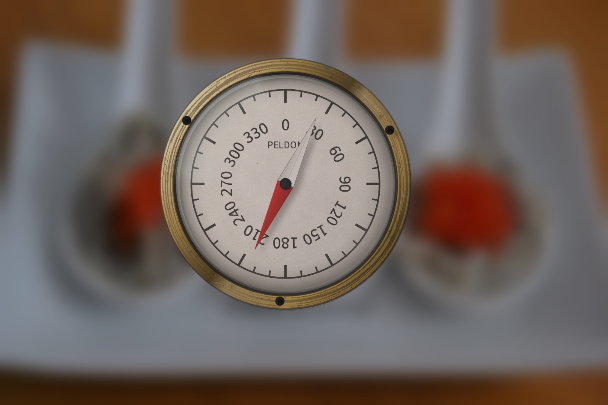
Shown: value=205 unit=°
